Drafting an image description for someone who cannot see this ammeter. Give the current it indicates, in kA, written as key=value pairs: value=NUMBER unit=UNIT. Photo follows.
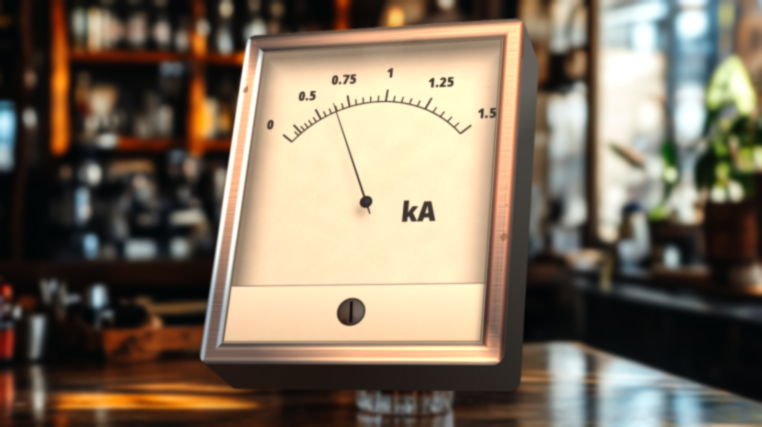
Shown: value=0.65 unit=kA
